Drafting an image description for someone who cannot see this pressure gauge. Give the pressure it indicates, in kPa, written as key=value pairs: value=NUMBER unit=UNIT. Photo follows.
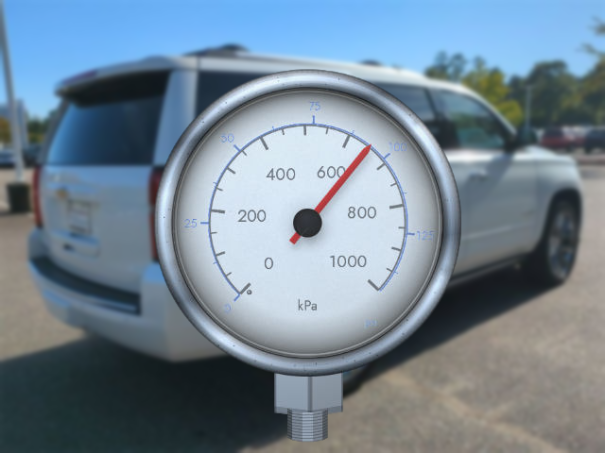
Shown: value=650 unit=kPa
